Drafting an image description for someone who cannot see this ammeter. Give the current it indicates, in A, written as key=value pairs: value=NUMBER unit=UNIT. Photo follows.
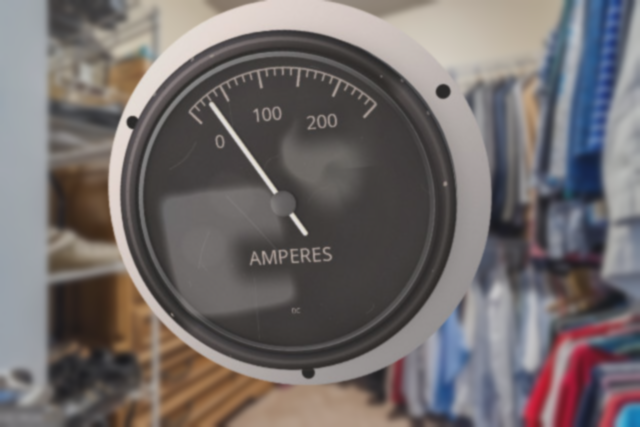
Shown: value=30 unit=A
